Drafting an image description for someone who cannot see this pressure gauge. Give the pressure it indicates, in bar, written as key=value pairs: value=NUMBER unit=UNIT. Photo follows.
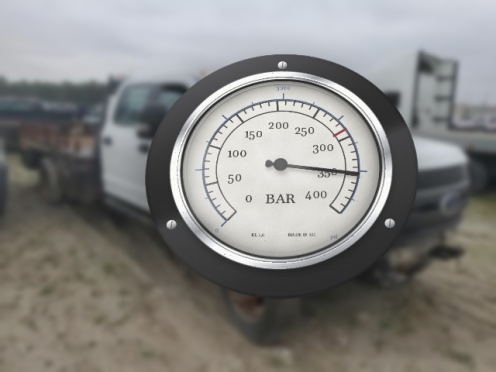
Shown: value=350 unit=bar
